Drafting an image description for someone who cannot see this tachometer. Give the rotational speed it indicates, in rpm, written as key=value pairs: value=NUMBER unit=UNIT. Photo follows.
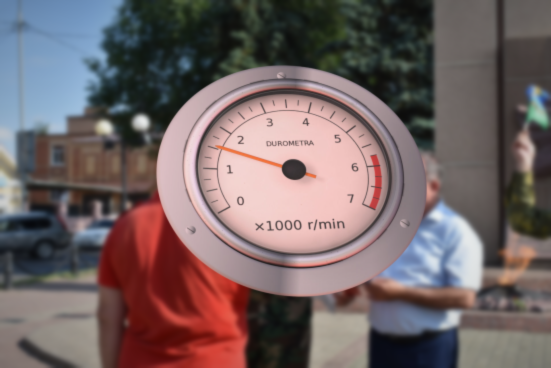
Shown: value=1500 unit=rpm
